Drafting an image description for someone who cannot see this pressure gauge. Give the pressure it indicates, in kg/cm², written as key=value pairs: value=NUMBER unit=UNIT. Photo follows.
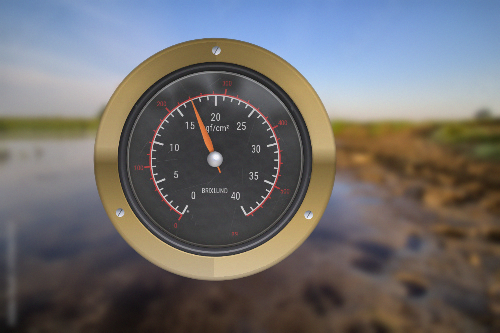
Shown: value=17 unit=kg/cm²
